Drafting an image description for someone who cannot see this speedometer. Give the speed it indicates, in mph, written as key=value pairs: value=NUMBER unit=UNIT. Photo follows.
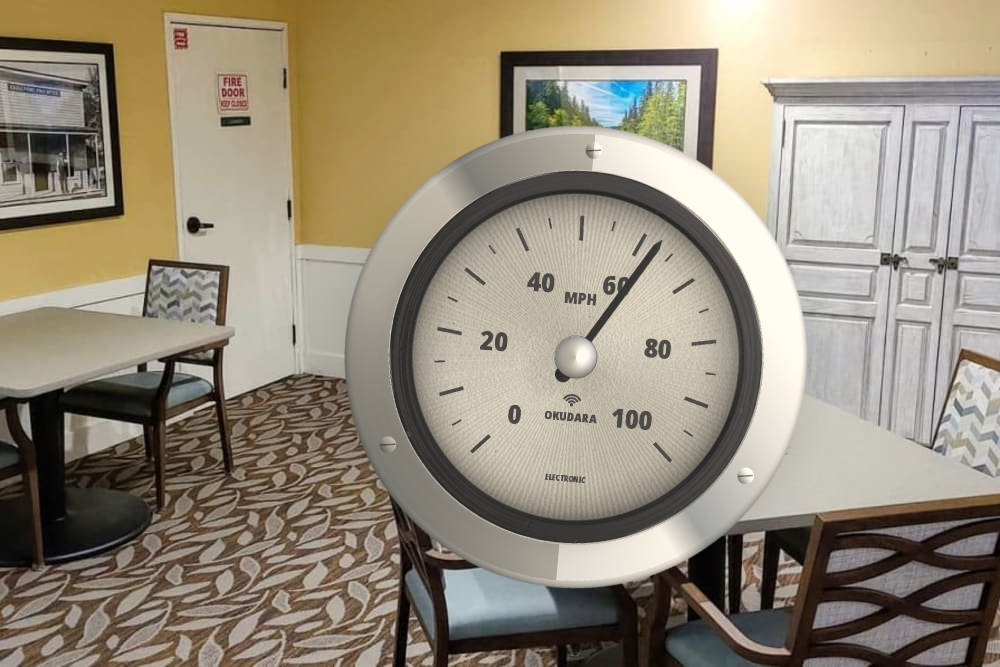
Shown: value=62.5 unit=mph
